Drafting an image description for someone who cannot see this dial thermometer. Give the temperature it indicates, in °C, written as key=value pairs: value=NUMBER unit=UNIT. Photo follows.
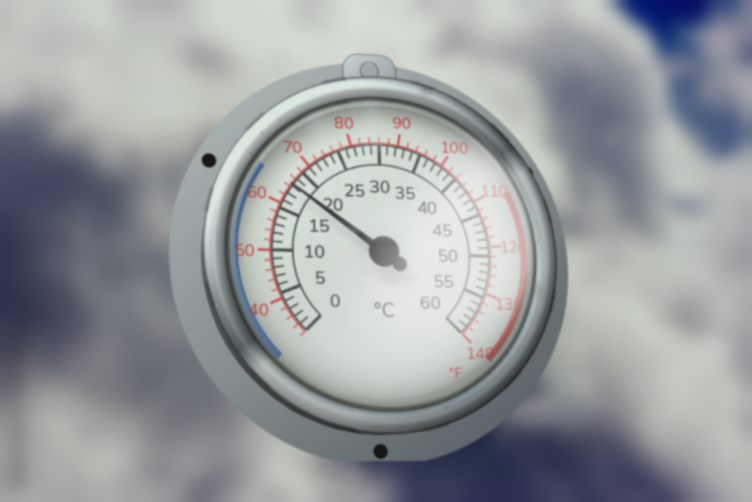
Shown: value=18 unit=°C
